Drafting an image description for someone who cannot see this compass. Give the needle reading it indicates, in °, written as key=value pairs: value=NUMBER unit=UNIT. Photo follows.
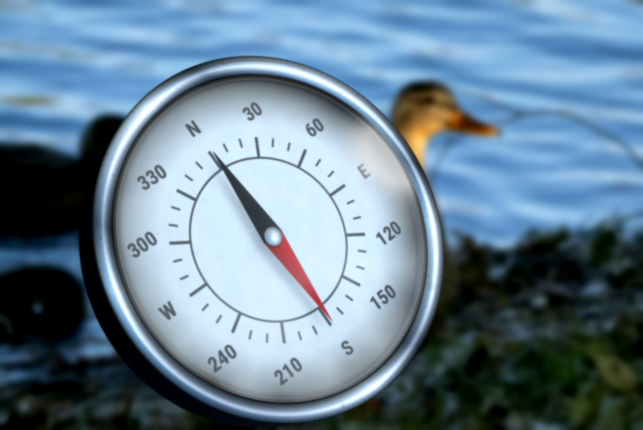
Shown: value=180 unit=°
